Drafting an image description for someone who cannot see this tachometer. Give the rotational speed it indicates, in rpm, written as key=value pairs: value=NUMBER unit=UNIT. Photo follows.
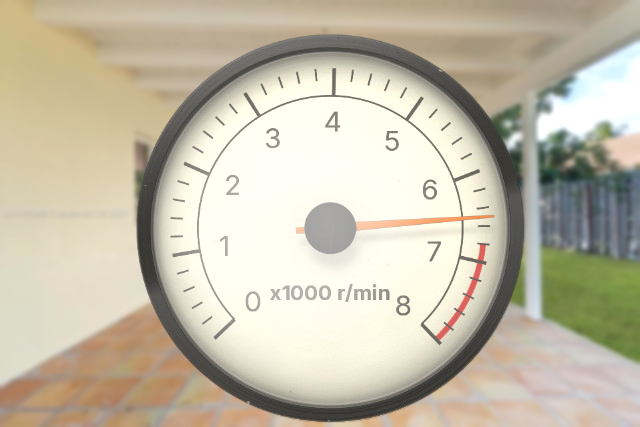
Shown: value=6500 unit=rpm
